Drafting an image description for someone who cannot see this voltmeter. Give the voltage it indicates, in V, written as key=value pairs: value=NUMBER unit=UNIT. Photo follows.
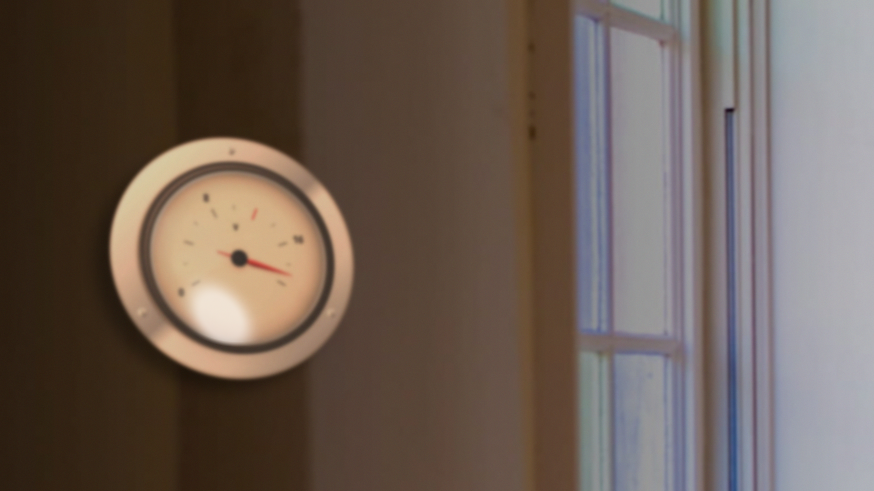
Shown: value=19 unit=V
